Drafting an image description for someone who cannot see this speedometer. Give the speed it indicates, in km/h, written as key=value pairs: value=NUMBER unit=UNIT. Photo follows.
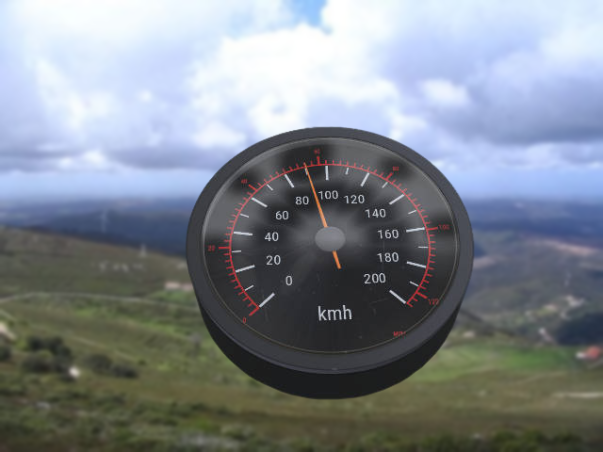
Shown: value=90 unit=km/h
